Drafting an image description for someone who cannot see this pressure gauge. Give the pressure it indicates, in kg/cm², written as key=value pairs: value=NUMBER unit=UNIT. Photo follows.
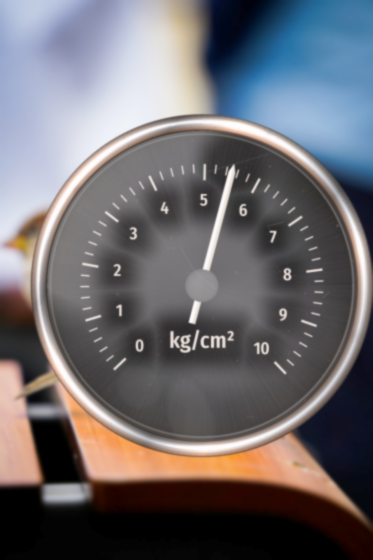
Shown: value=5.5 unit=kg/cm²
